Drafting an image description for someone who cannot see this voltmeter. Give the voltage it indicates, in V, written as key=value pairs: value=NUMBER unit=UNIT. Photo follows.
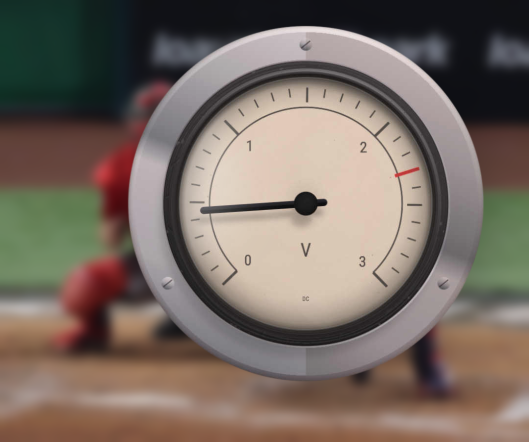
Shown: value=0.45 unit=V
